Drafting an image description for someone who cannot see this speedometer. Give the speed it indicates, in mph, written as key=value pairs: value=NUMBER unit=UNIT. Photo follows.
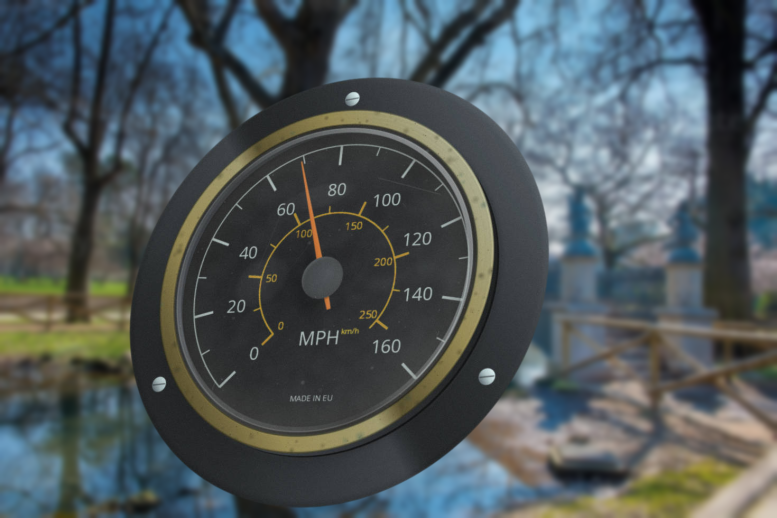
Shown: value=70 unit=mph
